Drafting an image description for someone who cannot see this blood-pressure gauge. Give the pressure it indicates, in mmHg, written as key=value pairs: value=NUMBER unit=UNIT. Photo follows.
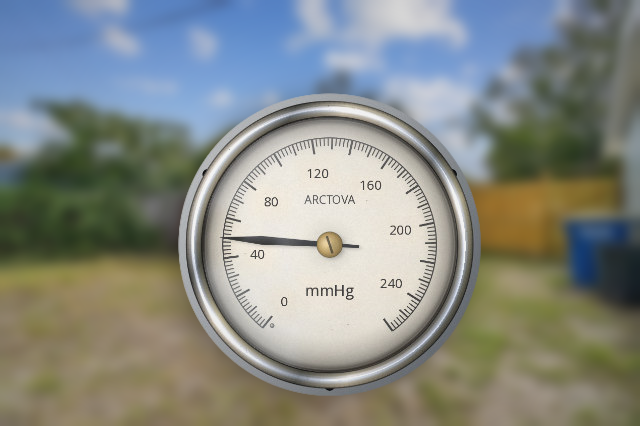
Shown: value=50 unit=mmHg
